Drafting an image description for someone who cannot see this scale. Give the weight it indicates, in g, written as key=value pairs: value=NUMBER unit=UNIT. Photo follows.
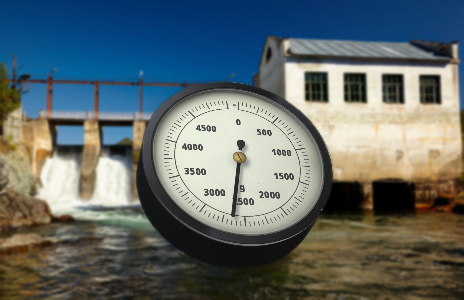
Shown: value=2650 unit=g
